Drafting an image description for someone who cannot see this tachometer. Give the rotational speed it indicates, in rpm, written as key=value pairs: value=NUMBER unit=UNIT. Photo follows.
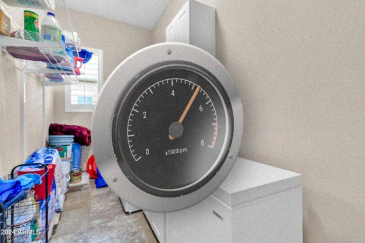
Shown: value=5200 unit=rpm
